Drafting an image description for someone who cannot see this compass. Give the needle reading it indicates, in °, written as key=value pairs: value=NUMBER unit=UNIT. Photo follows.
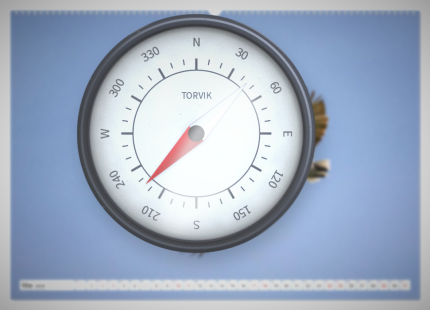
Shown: value=225 unit=°
